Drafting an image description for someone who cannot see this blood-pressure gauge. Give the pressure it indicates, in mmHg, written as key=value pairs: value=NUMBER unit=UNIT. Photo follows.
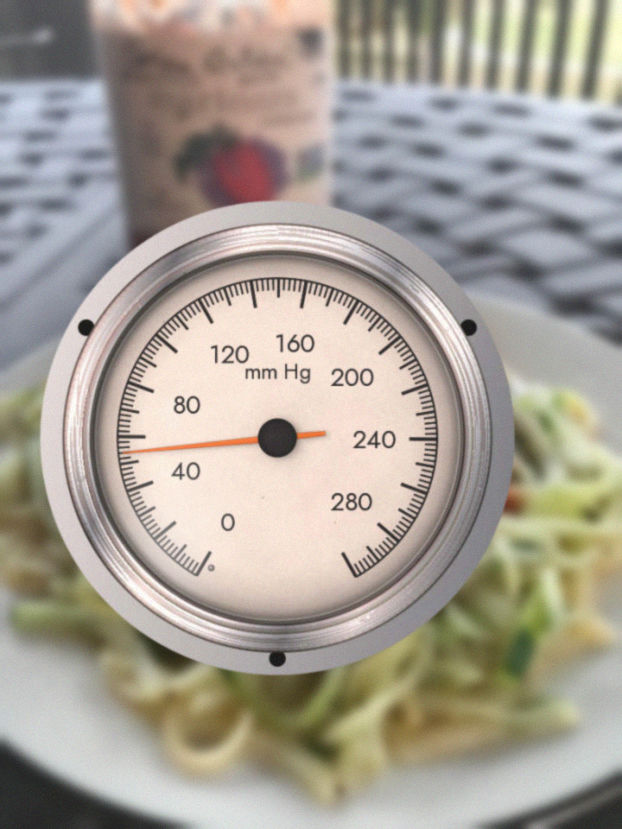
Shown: value=54 unit=mmHg
